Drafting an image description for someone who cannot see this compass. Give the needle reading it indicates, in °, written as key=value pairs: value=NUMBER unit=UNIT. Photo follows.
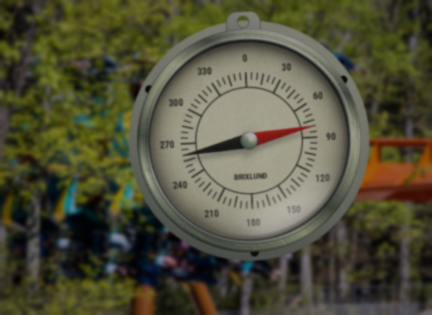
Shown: value=80 unit=°
